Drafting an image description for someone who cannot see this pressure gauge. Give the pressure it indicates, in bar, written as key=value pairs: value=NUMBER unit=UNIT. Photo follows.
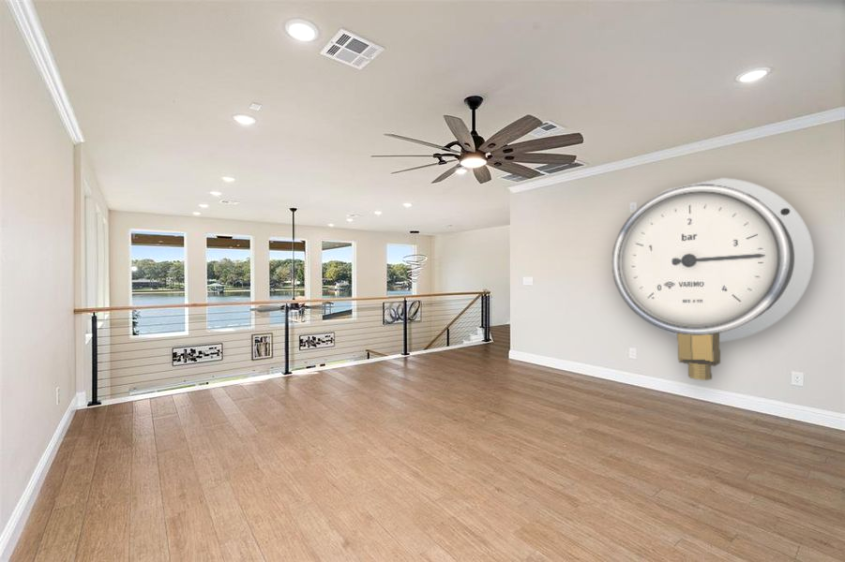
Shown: value=3.3 unit=bar
